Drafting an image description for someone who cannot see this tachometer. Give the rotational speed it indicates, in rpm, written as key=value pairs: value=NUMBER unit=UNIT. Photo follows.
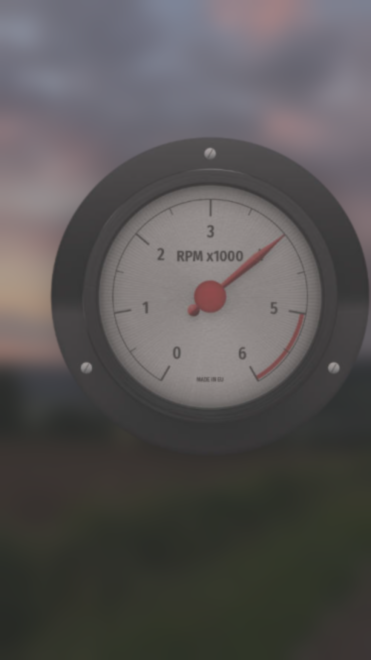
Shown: value=4000 unit=rpm
